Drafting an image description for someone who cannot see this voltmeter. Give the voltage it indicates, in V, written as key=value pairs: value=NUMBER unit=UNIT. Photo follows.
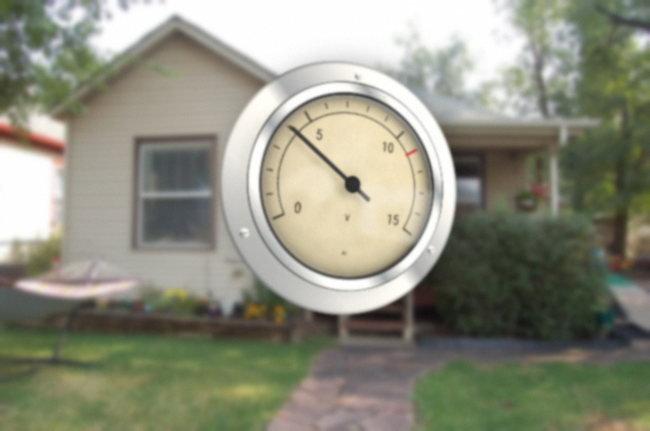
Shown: value=4 unit=V
